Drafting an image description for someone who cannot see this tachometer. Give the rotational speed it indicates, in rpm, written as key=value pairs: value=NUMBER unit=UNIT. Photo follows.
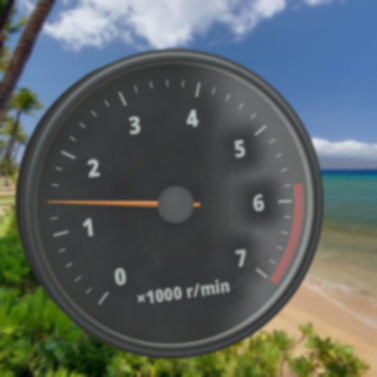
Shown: value=1400 unit=rpm
